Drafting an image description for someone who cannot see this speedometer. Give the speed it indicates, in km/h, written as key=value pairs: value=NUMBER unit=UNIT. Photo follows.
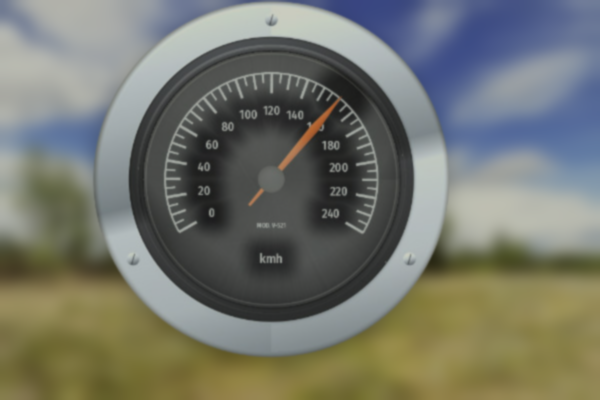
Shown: value=160 unit=km/h
